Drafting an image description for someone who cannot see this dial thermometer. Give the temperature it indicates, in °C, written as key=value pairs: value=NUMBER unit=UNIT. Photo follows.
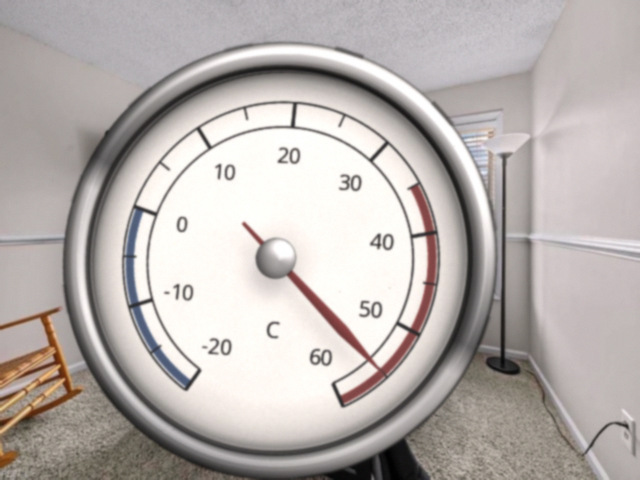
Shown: value=55 unit=°C
